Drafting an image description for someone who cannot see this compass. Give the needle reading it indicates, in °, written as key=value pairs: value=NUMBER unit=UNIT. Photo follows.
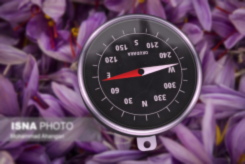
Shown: value=82.5 unit=°
